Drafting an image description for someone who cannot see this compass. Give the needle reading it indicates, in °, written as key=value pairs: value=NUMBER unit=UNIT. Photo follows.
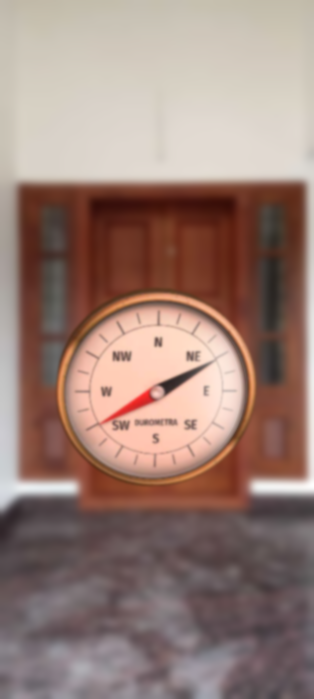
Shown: value=240 unit=°
